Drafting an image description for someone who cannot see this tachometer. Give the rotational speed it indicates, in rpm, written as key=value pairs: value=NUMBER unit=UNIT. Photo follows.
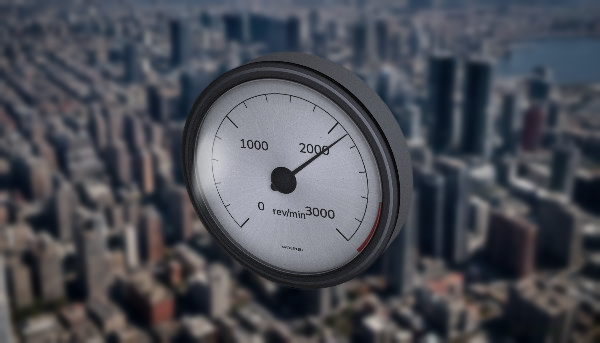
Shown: value=2100 unit=rpm
